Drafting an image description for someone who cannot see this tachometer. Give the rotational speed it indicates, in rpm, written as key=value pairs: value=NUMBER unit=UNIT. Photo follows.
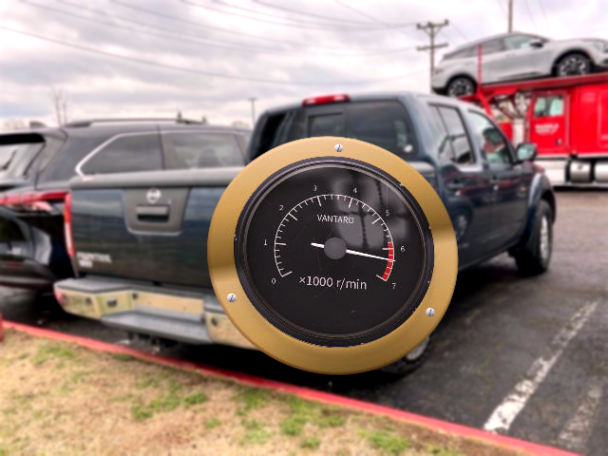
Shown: value=6400 unit=rpm
